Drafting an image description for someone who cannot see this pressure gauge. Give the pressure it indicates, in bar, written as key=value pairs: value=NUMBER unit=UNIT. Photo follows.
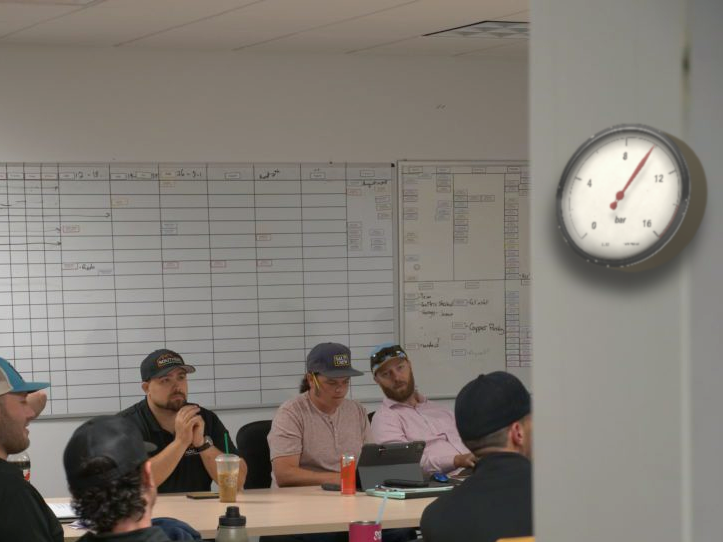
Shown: value=10 unit=bar
